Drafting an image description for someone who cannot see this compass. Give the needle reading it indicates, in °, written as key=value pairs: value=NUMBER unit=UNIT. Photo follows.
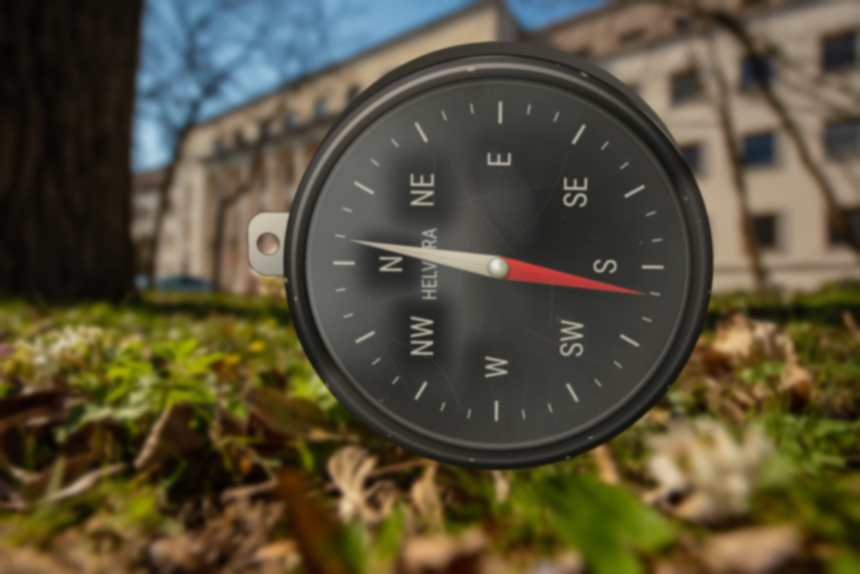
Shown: value=190 unit=°
